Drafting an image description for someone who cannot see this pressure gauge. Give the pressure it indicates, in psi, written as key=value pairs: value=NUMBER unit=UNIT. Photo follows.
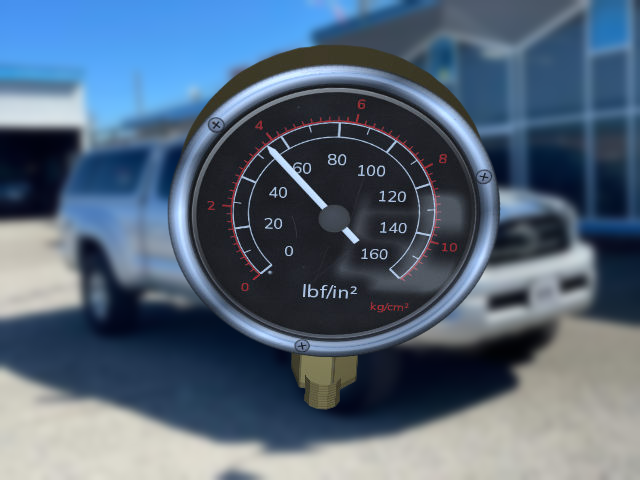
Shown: value=55 unit=psi
